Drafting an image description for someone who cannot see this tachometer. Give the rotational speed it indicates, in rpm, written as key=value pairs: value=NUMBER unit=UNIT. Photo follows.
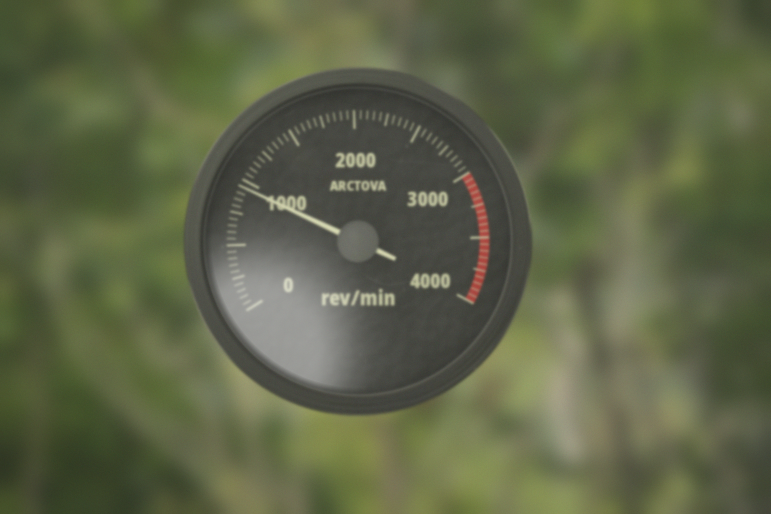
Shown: value=950 unit=rpm
